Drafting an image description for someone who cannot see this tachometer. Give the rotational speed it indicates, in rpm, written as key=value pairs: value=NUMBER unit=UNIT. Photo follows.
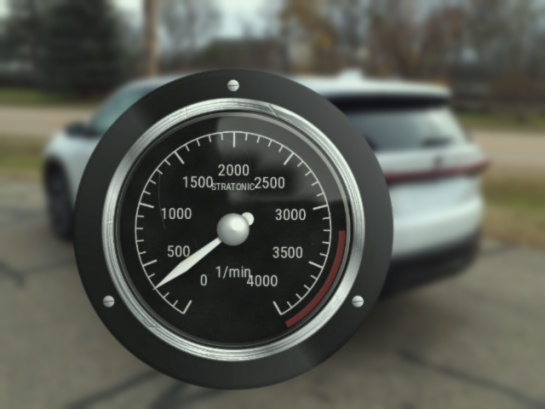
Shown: value=300 unit=rpm
